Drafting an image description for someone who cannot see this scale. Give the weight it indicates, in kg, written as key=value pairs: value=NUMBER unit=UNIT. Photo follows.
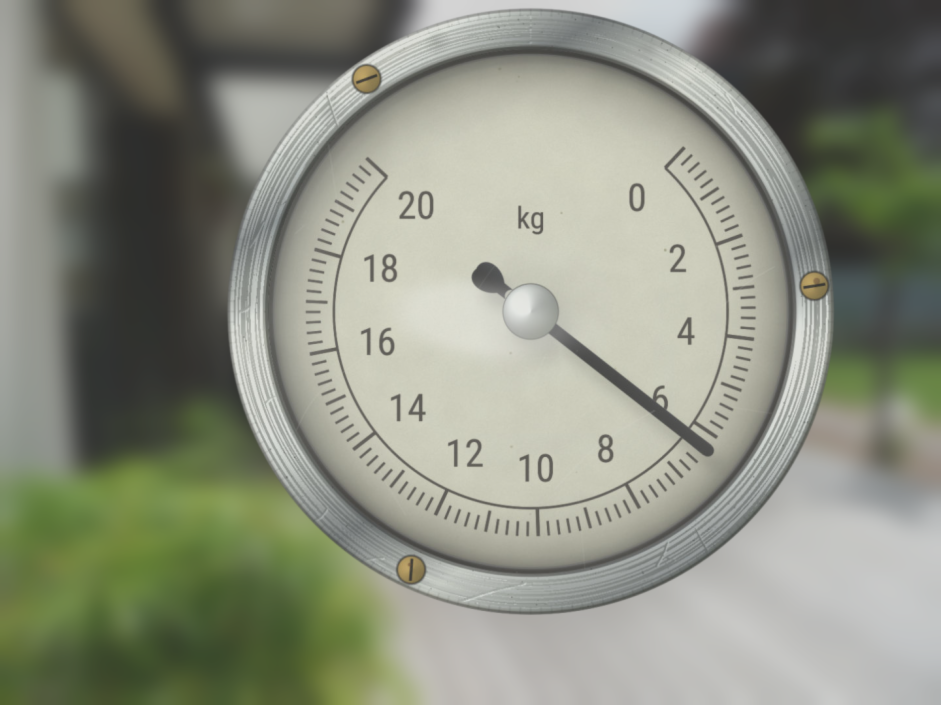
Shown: value=6.3 unit=kg
